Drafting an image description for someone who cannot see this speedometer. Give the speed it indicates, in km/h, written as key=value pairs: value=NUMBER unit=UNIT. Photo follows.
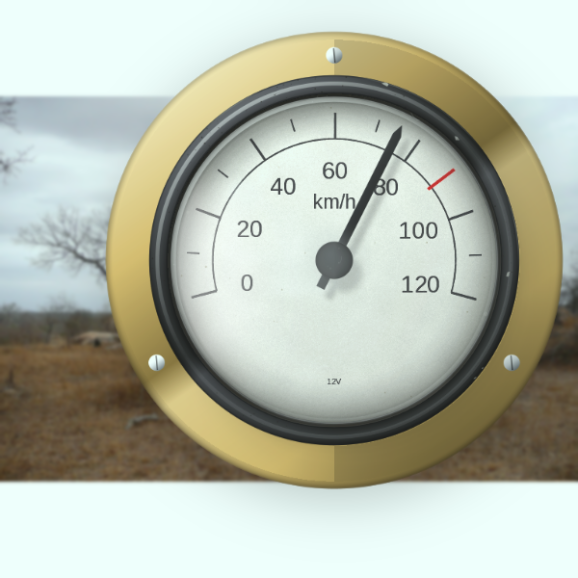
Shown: value=75 unit=km/h
